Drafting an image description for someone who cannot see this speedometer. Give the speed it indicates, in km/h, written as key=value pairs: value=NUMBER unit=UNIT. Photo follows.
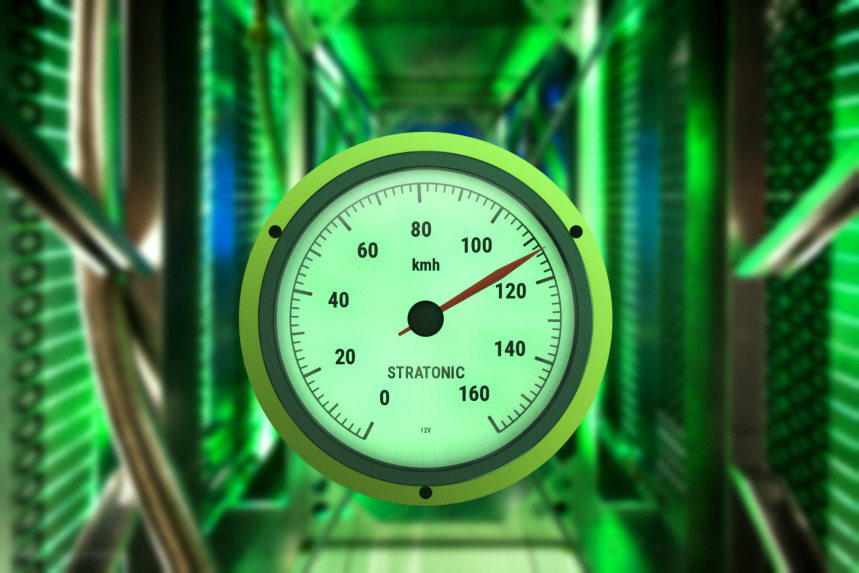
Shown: value=113 unit=km/h
